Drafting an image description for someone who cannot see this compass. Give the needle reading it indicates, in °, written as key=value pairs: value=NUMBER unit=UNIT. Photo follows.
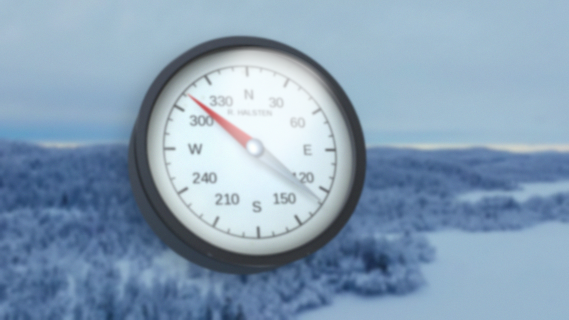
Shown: value=310 unit=°
